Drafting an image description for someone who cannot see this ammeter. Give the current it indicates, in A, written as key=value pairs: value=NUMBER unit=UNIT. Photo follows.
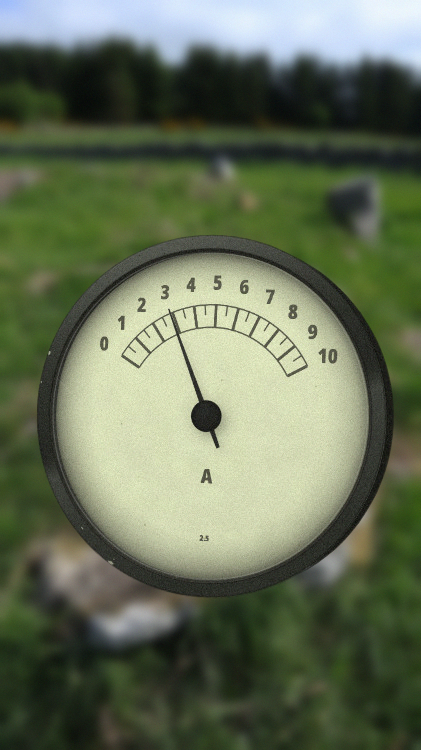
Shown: value=3 unit=A
